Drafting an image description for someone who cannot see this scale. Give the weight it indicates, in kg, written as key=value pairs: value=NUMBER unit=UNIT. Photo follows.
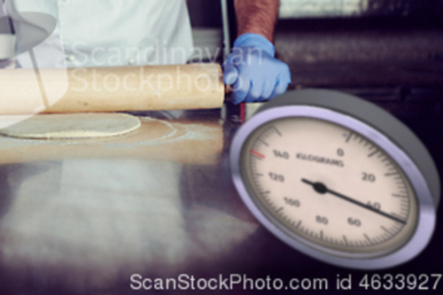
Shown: value=40 unit=kg
